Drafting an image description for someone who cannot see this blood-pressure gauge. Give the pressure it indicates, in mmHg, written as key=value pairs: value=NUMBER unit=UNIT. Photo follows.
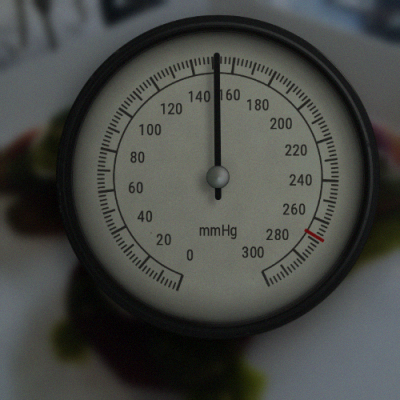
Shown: value=152 unit=mmHg
